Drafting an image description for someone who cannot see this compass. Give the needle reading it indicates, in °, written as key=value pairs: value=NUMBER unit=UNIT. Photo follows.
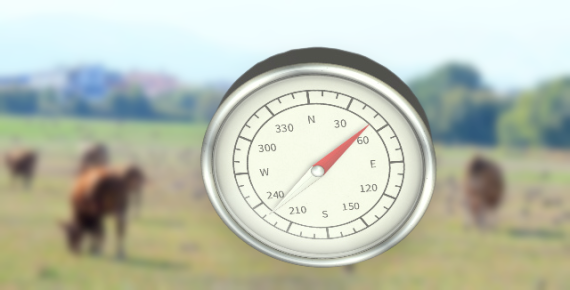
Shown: value=50 unit=°
